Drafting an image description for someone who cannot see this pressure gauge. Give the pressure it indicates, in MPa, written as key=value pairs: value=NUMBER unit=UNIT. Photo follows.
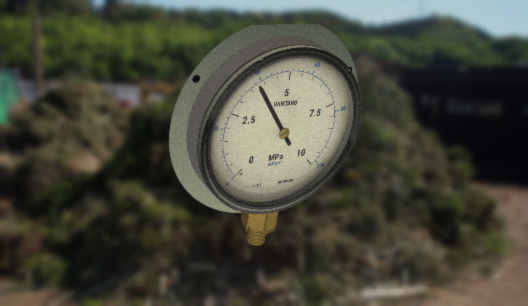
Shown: value=3.75 unit=MPa
